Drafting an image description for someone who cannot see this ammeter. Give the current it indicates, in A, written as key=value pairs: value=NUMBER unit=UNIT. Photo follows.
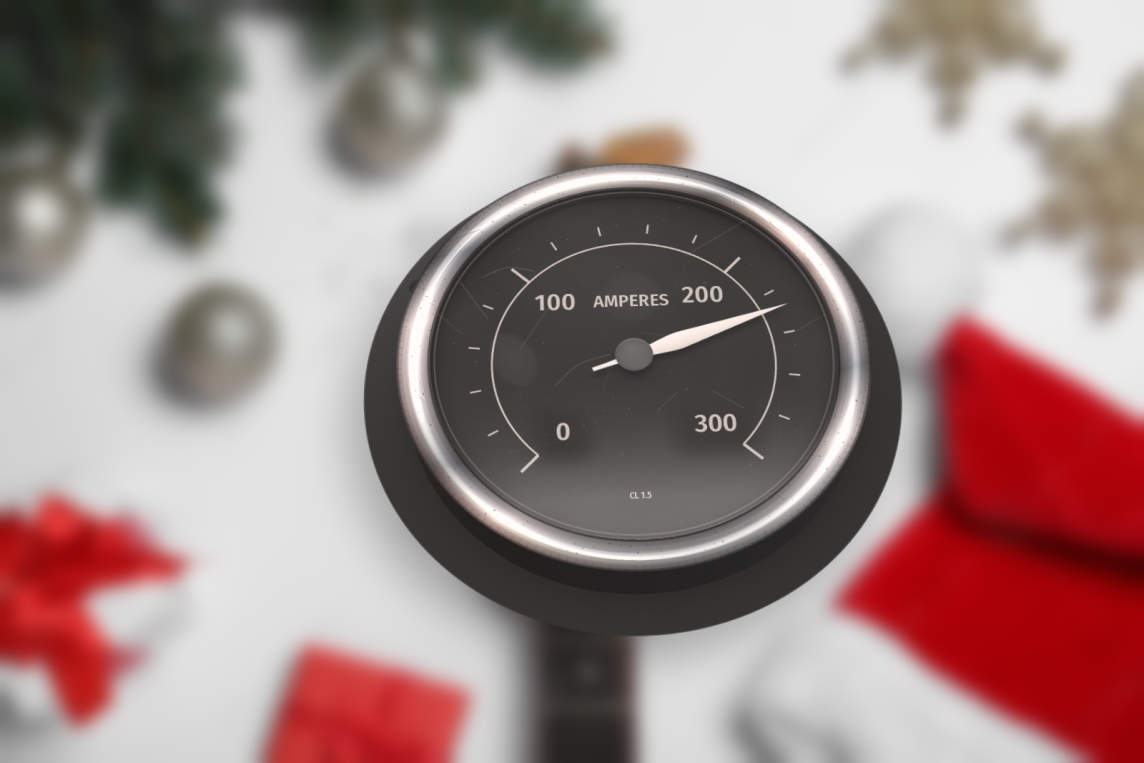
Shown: value=230 unit=A
